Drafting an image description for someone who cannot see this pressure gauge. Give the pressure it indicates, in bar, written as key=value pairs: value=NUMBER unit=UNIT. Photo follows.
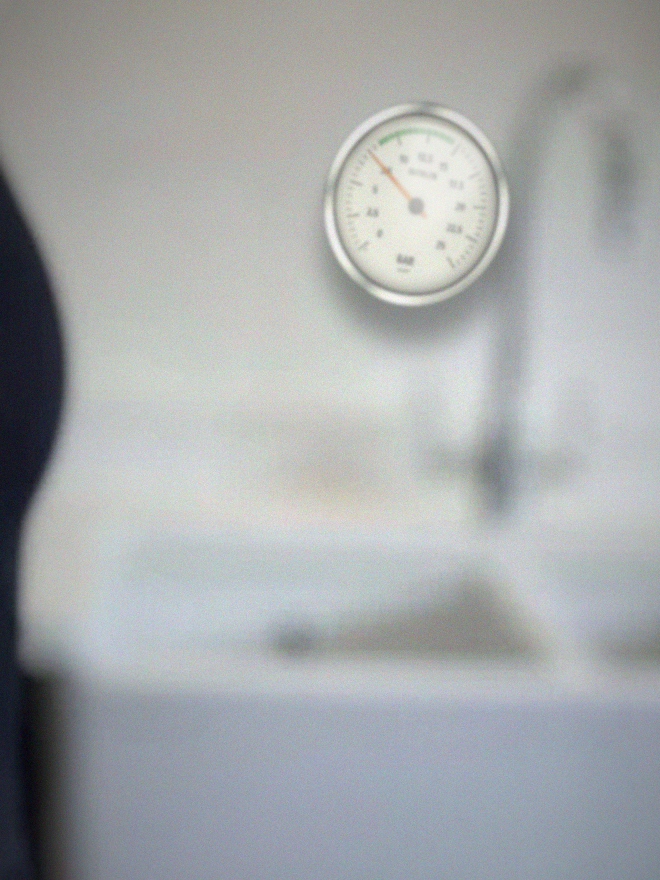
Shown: value=7.5 unit=bar
